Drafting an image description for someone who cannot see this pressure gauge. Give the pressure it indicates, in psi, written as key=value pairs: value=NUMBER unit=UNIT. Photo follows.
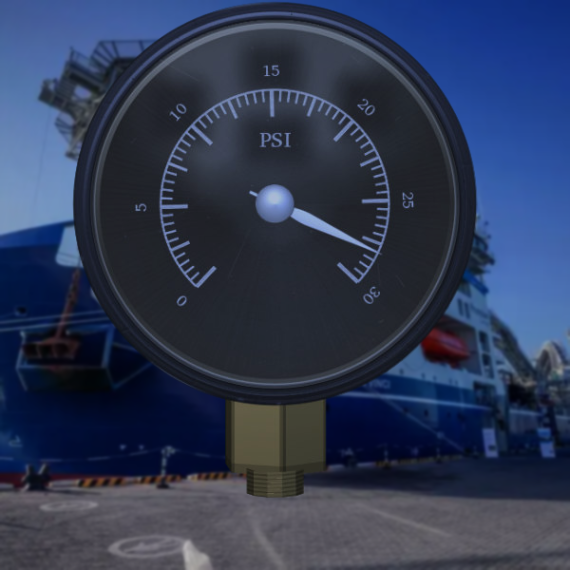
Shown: value=28 unit=psi
